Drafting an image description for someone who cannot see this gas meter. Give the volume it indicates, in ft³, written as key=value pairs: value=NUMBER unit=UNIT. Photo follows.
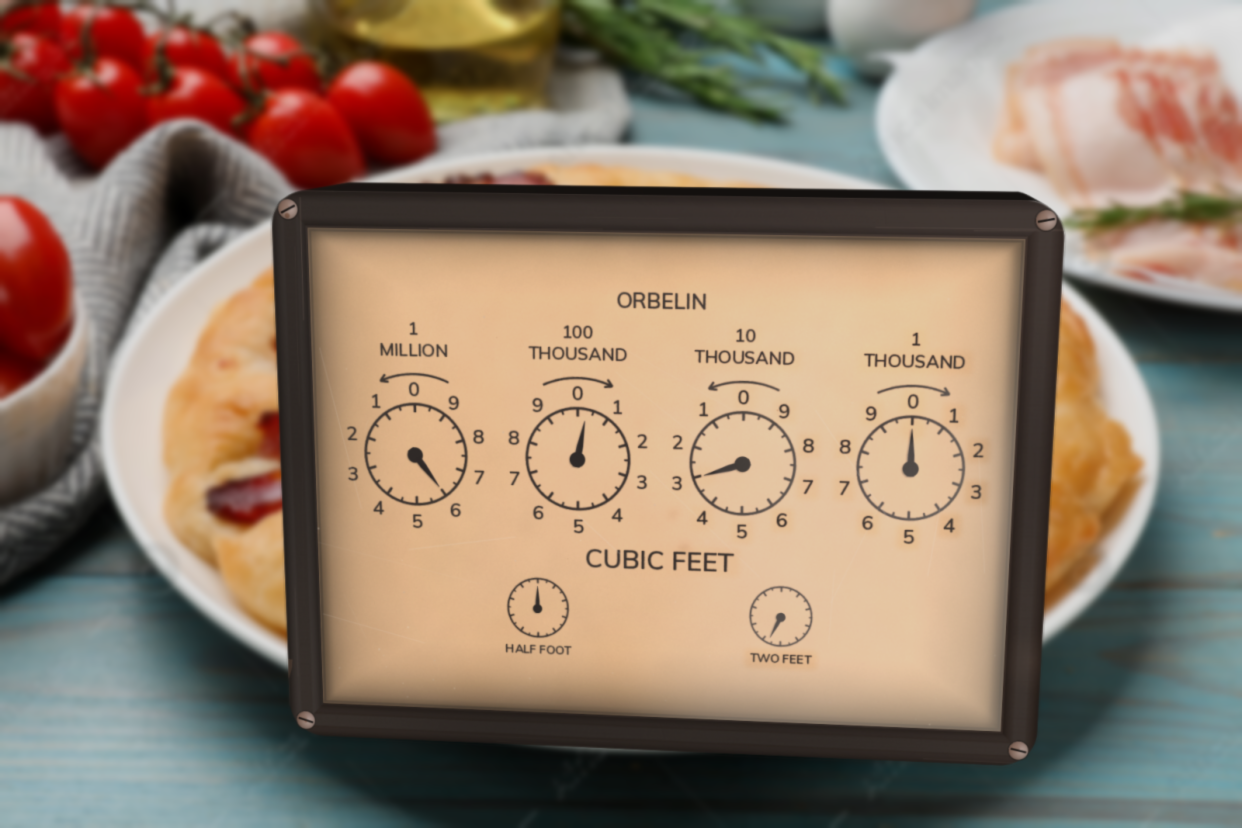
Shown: value=603000 unit=ft³
